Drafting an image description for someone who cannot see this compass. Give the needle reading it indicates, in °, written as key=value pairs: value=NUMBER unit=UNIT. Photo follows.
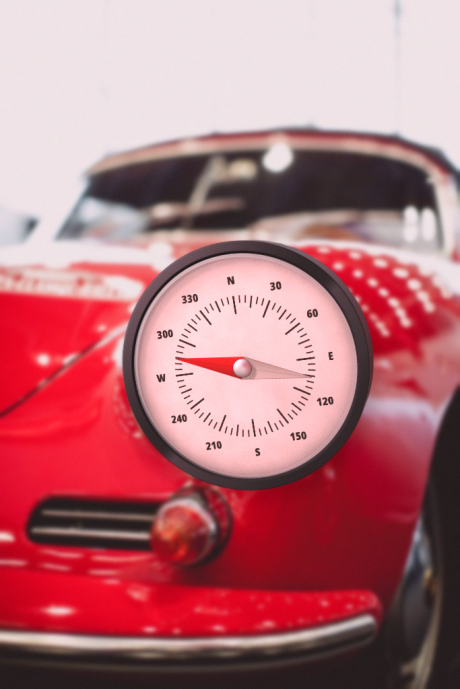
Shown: value=285 unit=°
